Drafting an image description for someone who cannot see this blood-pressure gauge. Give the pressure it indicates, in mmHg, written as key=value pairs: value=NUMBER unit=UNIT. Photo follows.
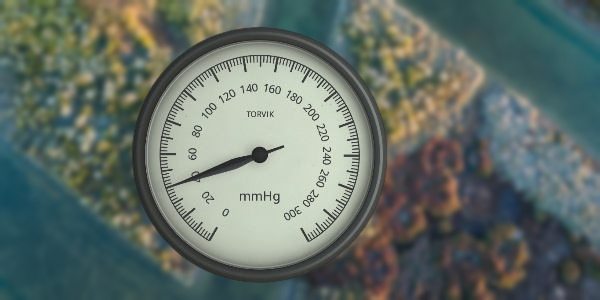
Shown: value=40 unit=mmHg
